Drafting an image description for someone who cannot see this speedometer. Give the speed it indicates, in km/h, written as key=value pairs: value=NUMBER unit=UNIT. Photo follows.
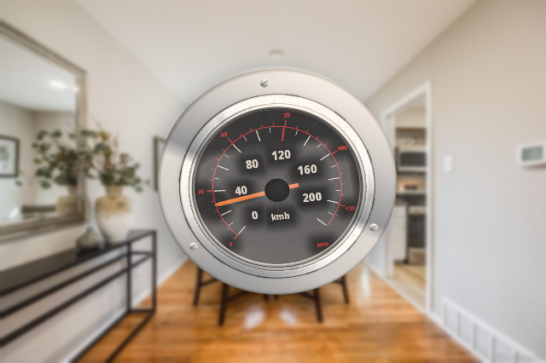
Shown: value=30 unit=km/h
